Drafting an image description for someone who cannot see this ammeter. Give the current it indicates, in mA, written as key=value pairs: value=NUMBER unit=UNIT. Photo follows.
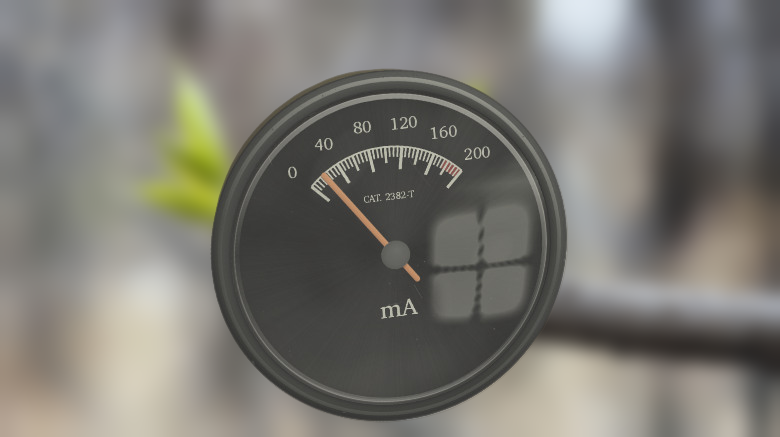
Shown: value=20 unit=mA
